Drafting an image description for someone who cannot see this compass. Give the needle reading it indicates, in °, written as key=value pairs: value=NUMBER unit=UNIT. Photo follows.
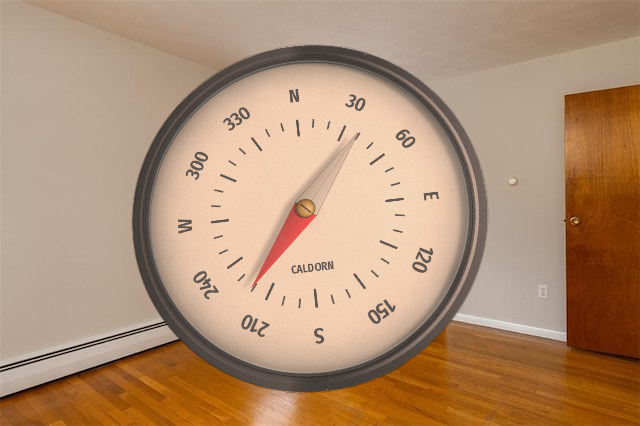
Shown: value=220 unit=°
